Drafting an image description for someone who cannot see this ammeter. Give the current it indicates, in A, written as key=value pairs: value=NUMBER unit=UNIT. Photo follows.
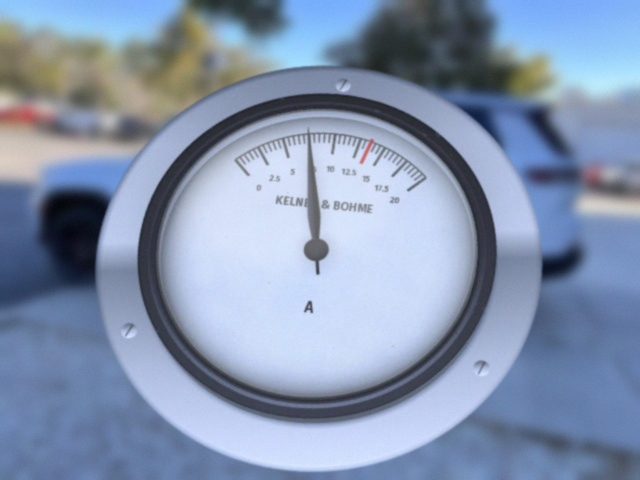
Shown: value=7.5 unit=A
